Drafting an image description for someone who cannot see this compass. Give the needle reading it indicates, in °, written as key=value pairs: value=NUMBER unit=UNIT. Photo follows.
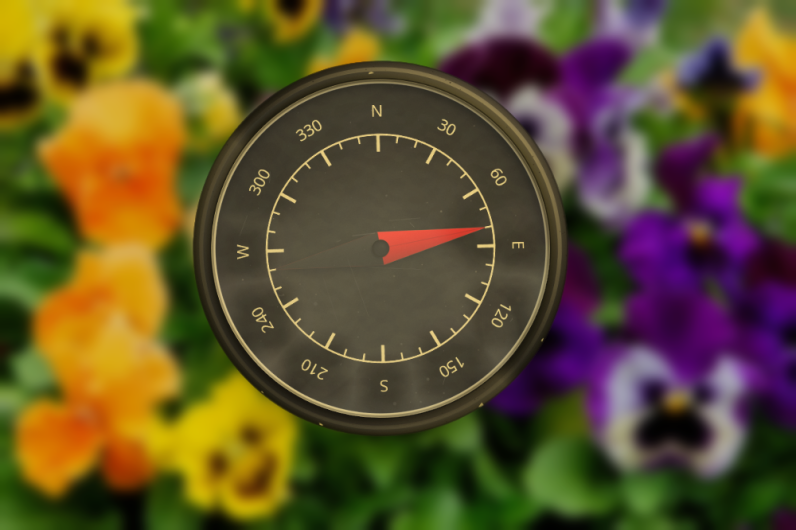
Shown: value=80 unit=°
